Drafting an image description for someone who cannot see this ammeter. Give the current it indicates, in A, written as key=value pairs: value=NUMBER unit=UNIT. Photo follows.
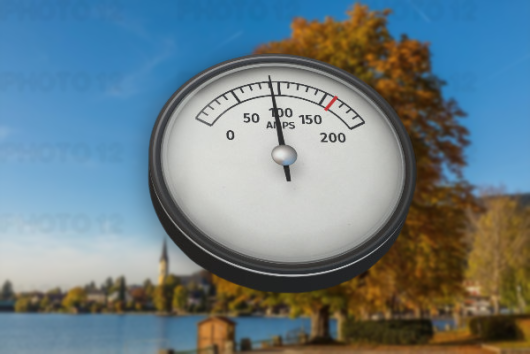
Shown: value=90 unit=A
